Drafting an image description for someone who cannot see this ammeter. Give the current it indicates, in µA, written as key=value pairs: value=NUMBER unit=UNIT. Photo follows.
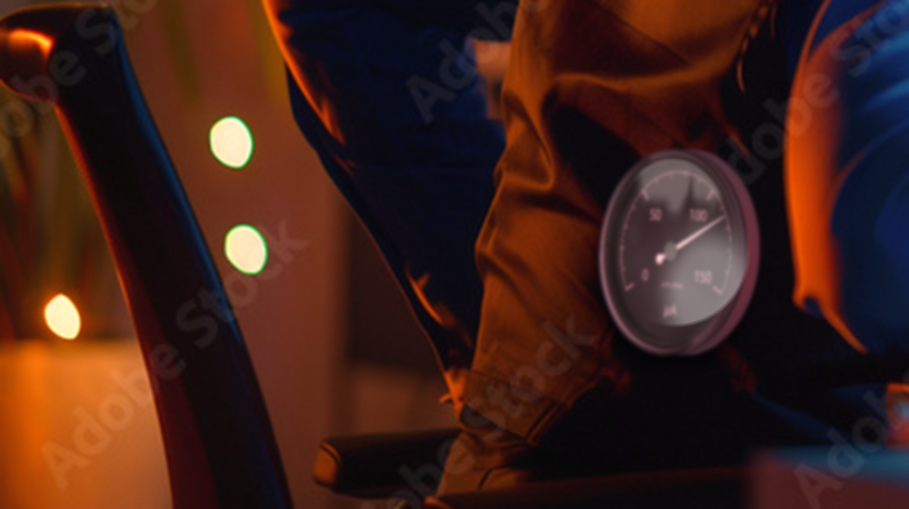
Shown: value=115 unit=µA
